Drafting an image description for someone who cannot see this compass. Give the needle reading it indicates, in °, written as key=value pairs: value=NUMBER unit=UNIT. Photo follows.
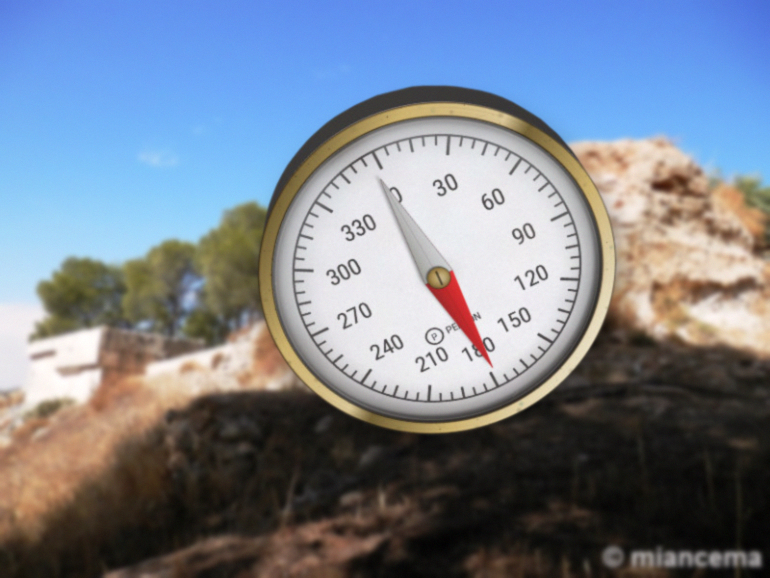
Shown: value=177.5 unit=°
